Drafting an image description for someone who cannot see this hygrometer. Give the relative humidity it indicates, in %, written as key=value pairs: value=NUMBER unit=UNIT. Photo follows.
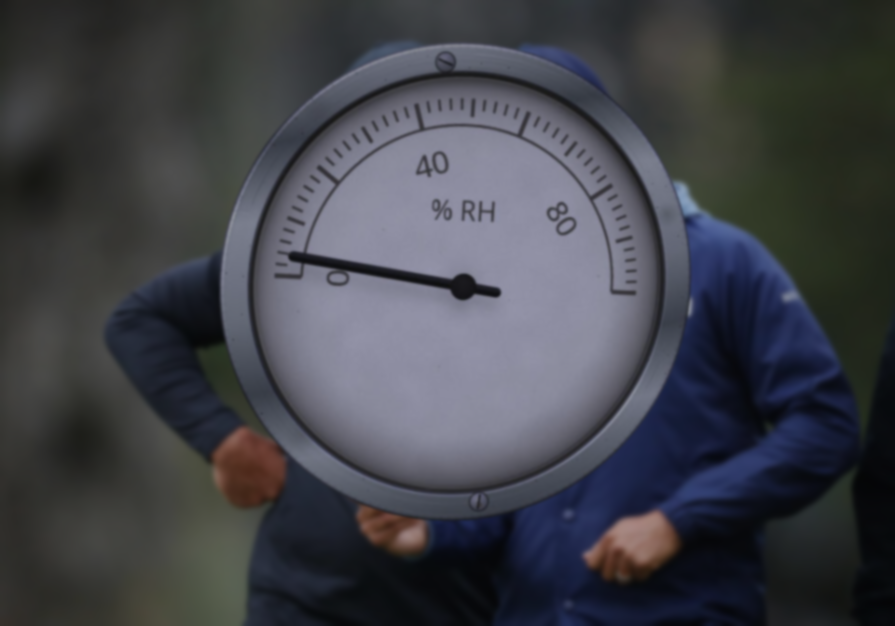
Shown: value=4 unit=%
